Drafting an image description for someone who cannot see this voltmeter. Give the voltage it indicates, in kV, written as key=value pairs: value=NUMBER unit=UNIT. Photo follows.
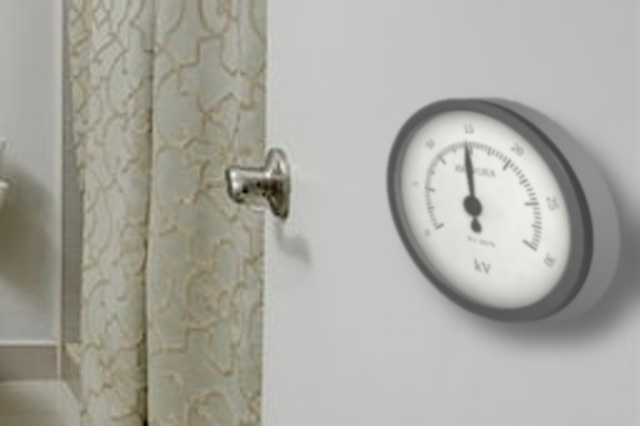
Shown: value=15 unit=kV
